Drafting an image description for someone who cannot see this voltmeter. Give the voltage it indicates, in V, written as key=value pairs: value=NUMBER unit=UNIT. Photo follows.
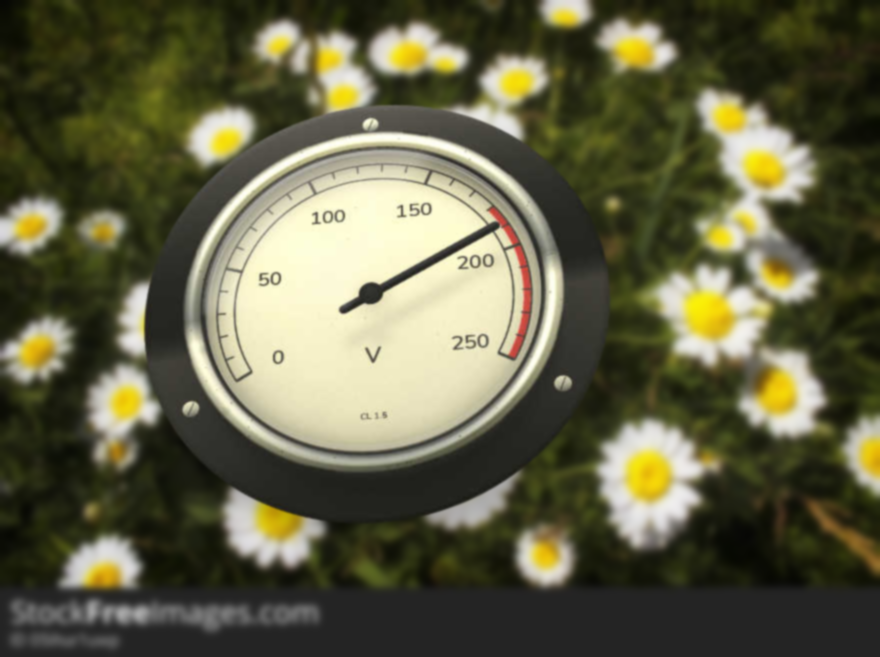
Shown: value=190 unit=V
